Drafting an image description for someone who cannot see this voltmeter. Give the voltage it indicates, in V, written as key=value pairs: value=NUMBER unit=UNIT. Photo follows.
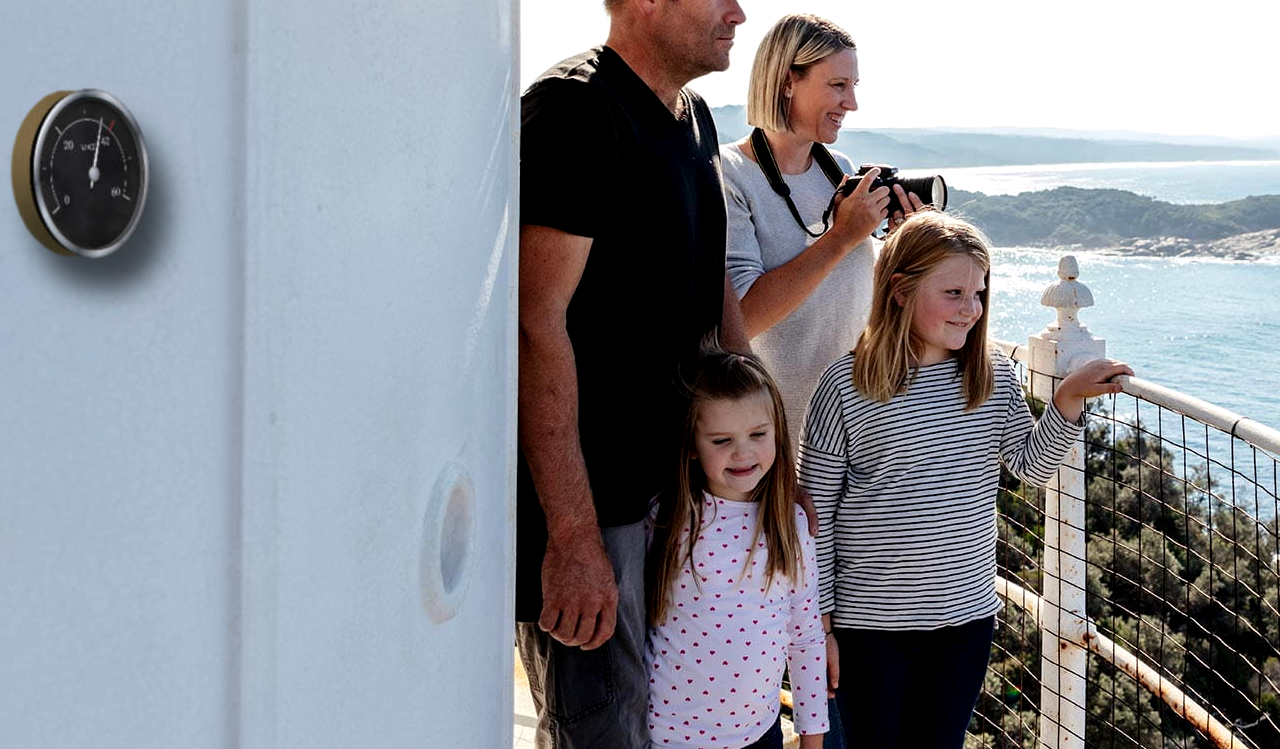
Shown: value=35 unit=V
